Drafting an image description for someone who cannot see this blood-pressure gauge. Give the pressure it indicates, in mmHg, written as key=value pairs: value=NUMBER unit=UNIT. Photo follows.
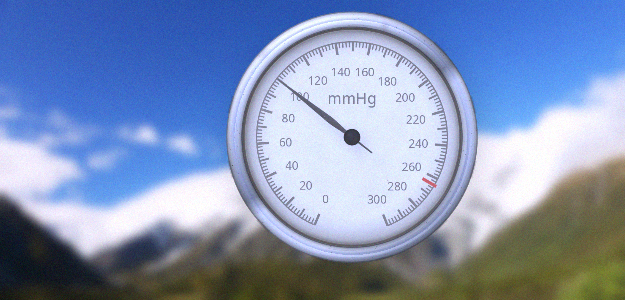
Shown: value=100 unit=mmHg
